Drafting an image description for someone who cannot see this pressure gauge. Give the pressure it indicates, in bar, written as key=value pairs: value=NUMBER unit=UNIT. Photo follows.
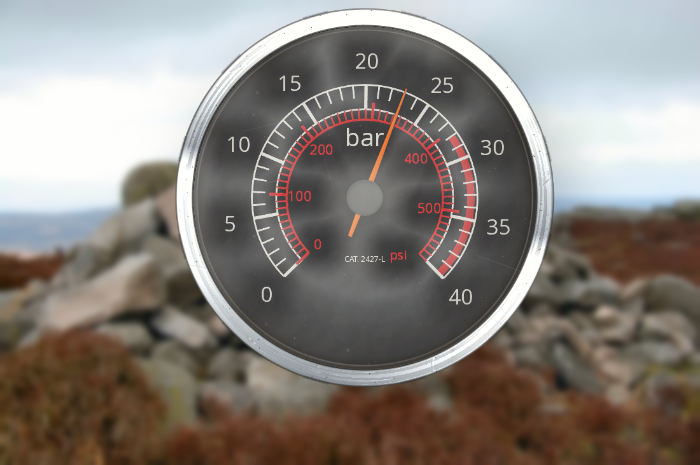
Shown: value=23 unit=bar
